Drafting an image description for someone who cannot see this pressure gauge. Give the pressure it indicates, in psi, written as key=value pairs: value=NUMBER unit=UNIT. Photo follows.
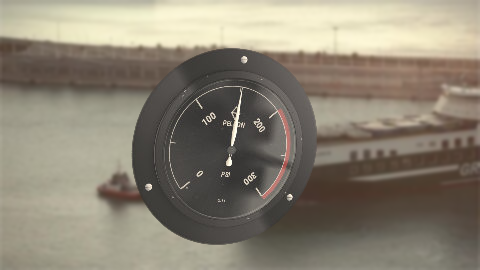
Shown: value=150 unit=psi
